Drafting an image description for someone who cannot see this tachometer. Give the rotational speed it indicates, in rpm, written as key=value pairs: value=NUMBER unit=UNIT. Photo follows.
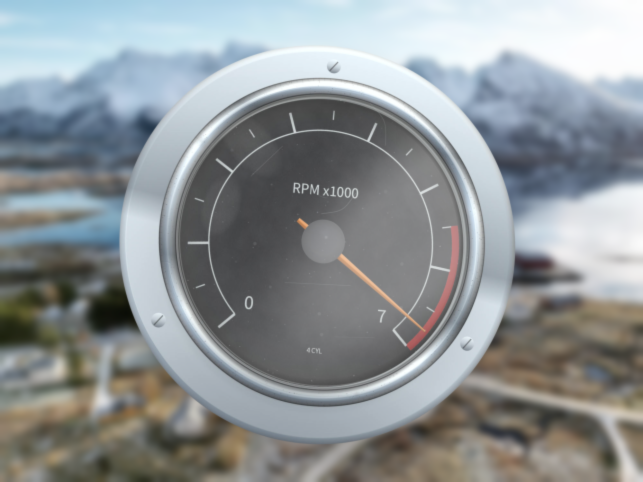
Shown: value=6750 unit=rpm
